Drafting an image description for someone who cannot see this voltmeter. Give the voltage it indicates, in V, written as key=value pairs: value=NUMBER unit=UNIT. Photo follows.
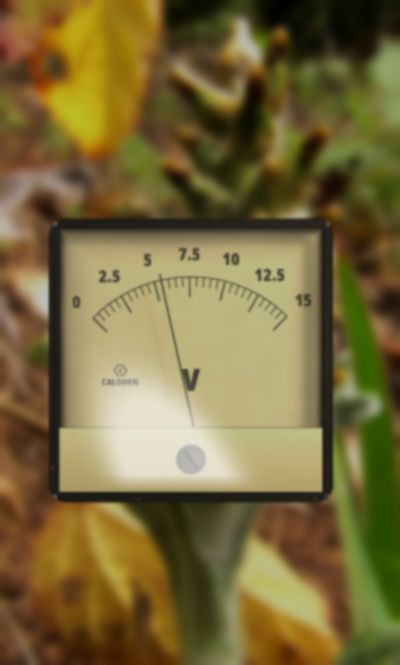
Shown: value=5.5 unit=V
